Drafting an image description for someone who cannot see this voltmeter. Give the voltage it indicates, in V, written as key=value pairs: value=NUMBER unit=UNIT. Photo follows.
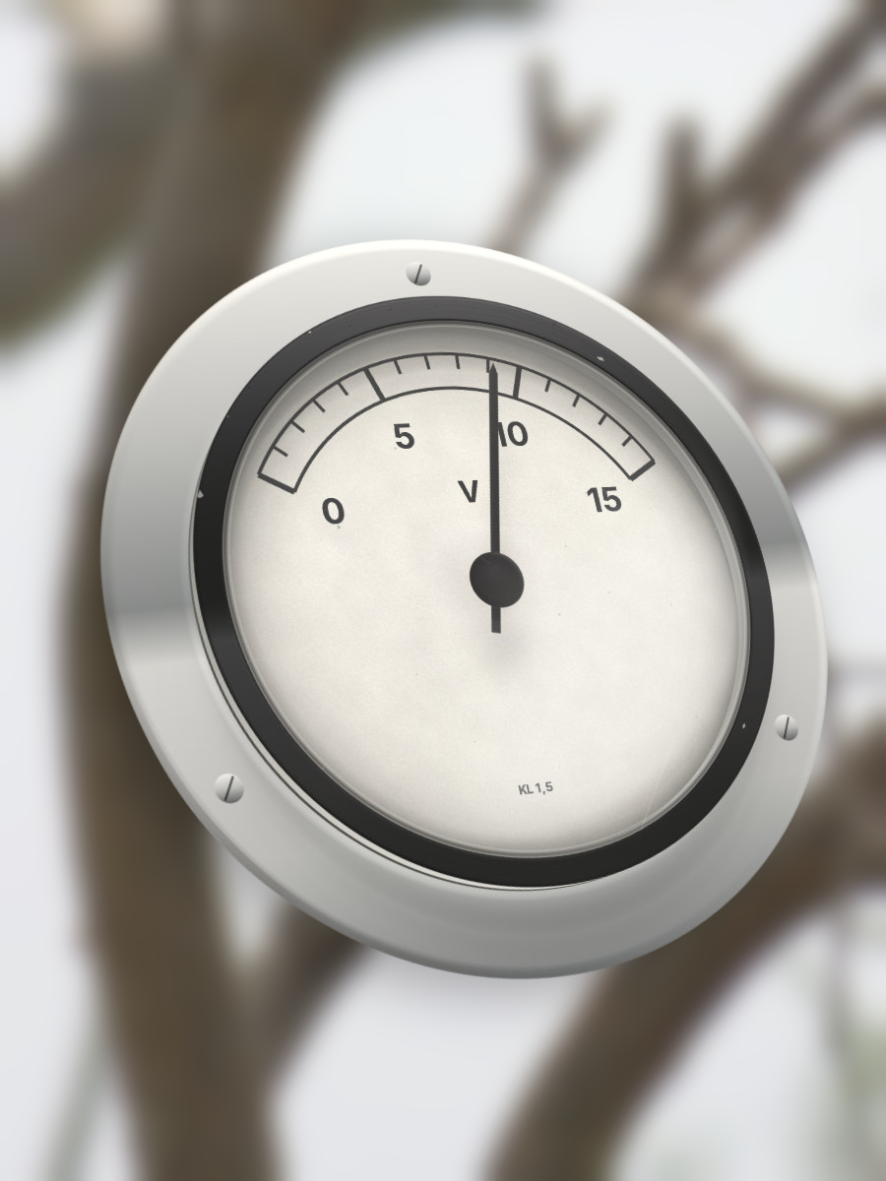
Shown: value=9 unit=V
